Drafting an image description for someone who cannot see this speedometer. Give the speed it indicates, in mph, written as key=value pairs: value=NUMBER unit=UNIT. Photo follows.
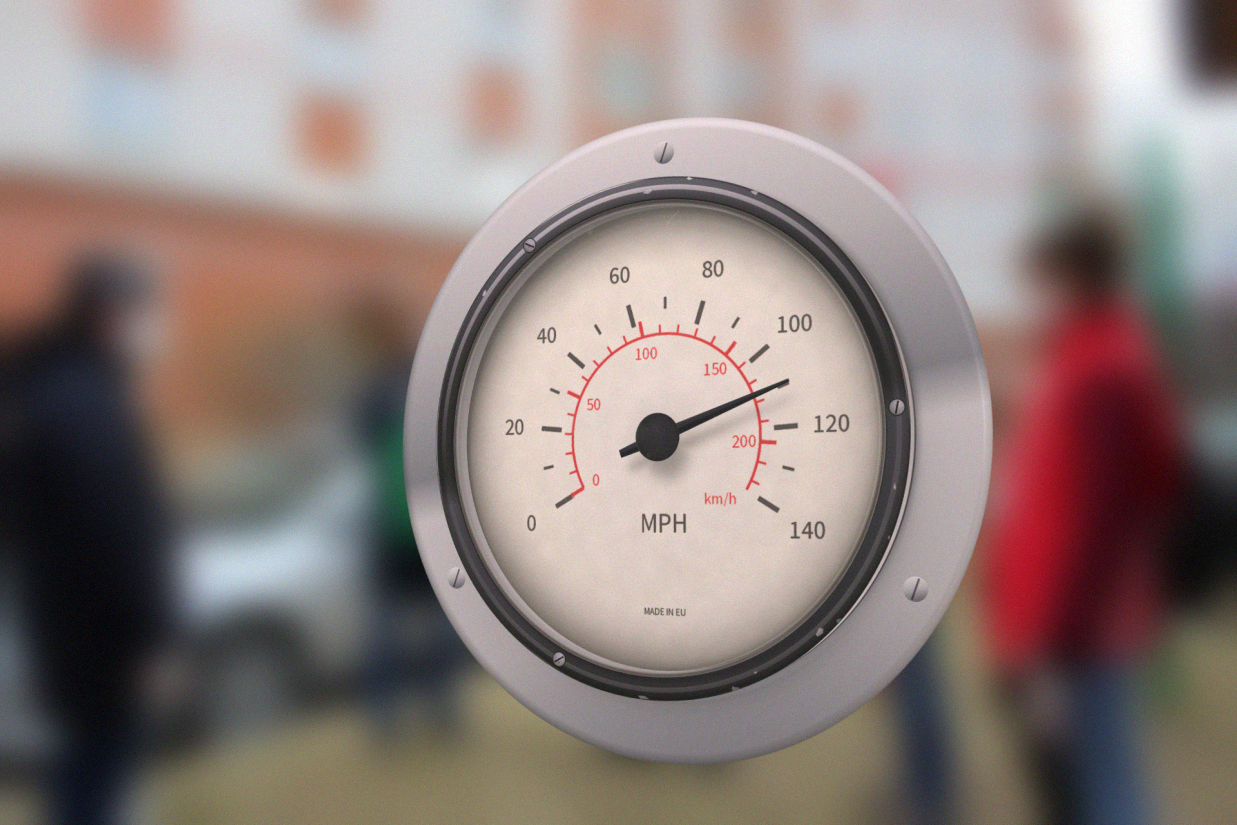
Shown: value=110 unit=mph
